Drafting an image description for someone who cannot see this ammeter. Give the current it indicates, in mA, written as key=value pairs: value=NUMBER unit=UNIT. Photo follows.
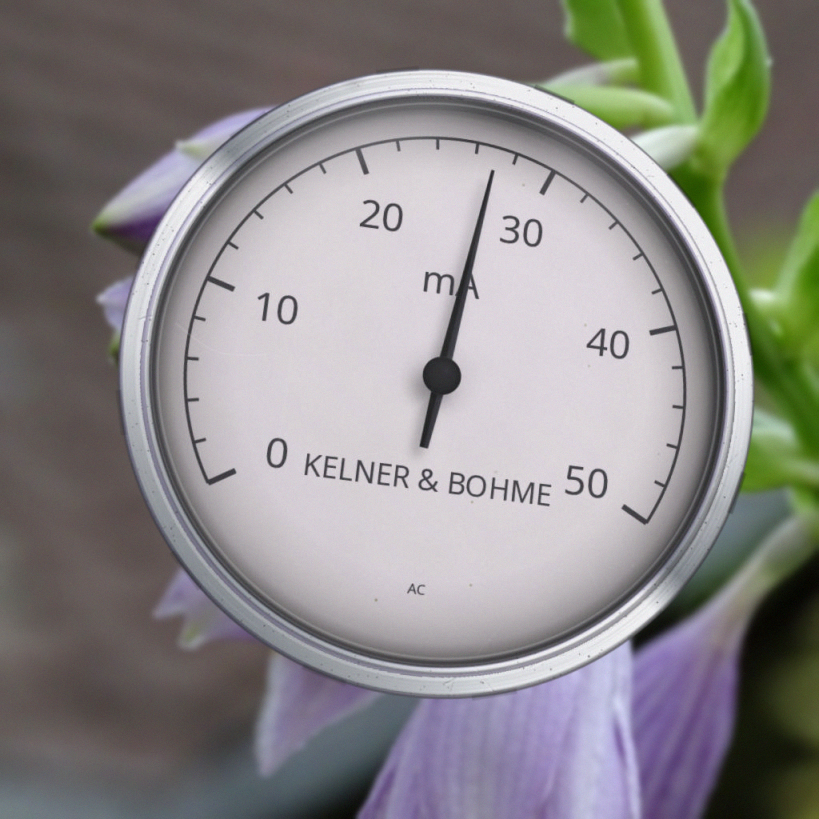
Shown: value=27 unit=mA
